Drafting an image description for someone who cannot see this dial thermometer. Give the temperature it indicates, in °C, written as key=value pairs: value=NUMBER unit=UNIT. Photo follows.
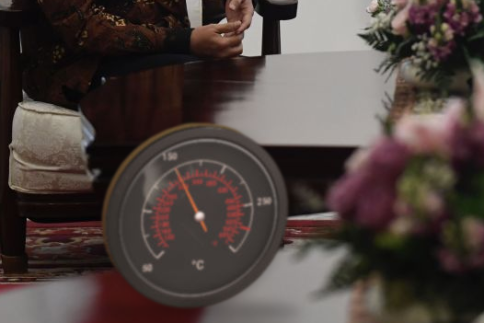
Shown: value=150 unit=°C
